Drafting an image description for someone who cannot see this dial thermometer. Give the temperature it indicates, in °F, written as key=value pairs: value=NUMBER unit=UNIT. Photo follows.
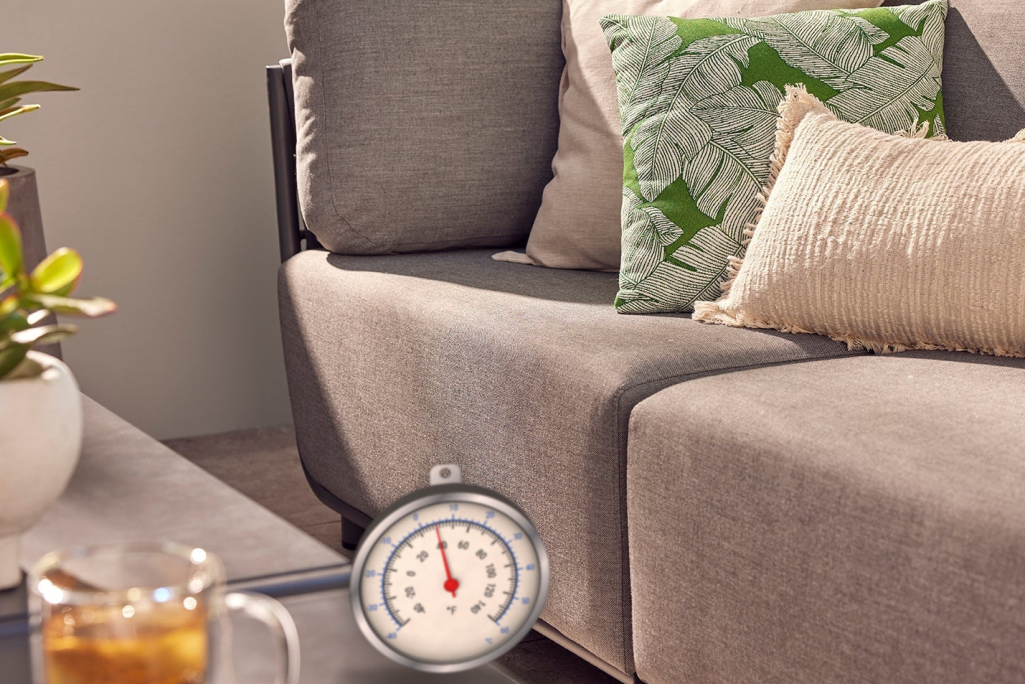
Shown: value=40 unit=°F
